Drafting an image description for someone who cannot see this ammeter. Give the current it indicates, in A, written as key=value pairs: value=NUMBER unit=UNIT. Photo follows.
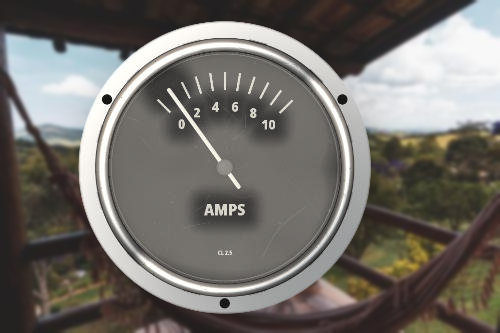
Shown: value=1 unit=A
